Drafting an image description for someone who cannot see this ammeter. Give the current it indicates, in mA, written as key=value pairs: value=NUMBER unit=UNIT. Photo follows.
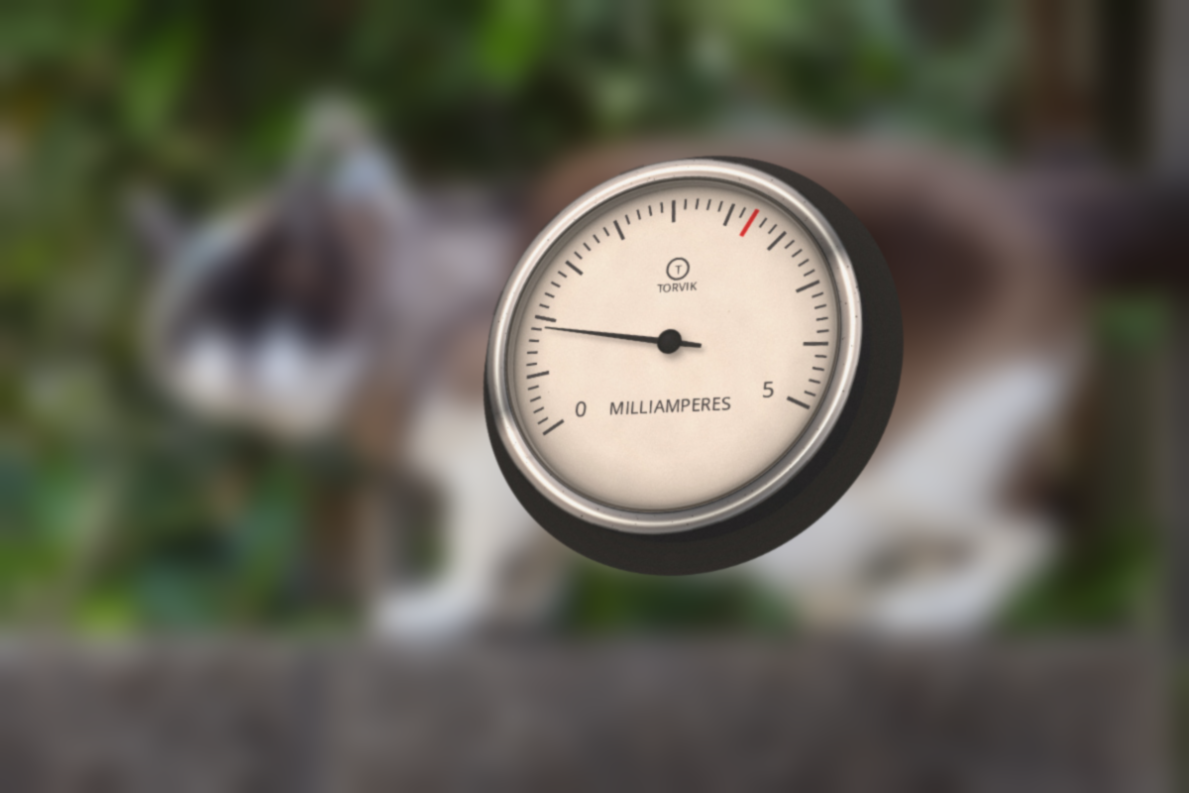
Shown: value=0.9 unit=mA
